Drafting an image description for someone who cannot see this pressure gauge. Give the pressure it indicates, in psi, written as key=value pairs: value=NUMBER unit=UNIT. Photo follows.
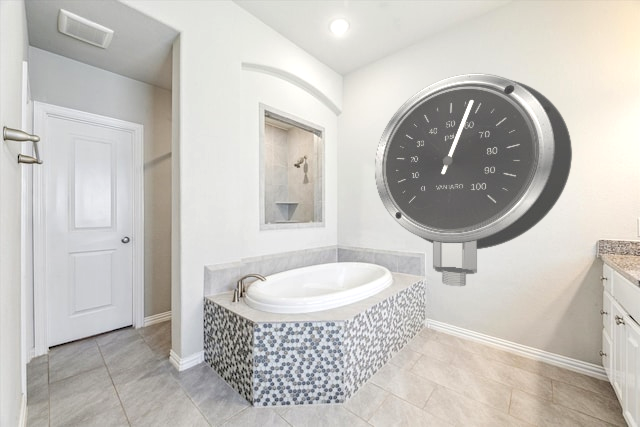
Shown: value=57.5 unit=psi
